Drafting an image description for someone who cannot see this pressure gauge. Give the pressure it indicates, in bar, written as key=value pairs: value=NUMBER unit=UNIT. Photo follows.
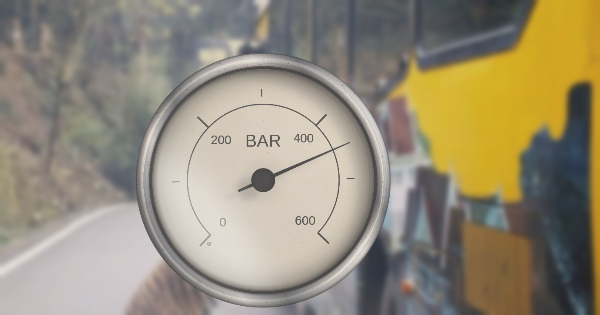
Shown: value=450 unit=bar
